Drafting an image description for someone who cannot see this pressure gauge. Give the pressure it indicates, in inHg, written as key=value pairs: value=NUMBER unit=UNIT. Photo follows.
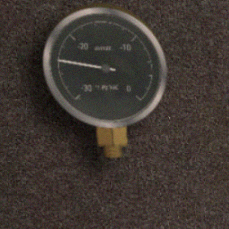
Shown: value=-24 unit=inHg
